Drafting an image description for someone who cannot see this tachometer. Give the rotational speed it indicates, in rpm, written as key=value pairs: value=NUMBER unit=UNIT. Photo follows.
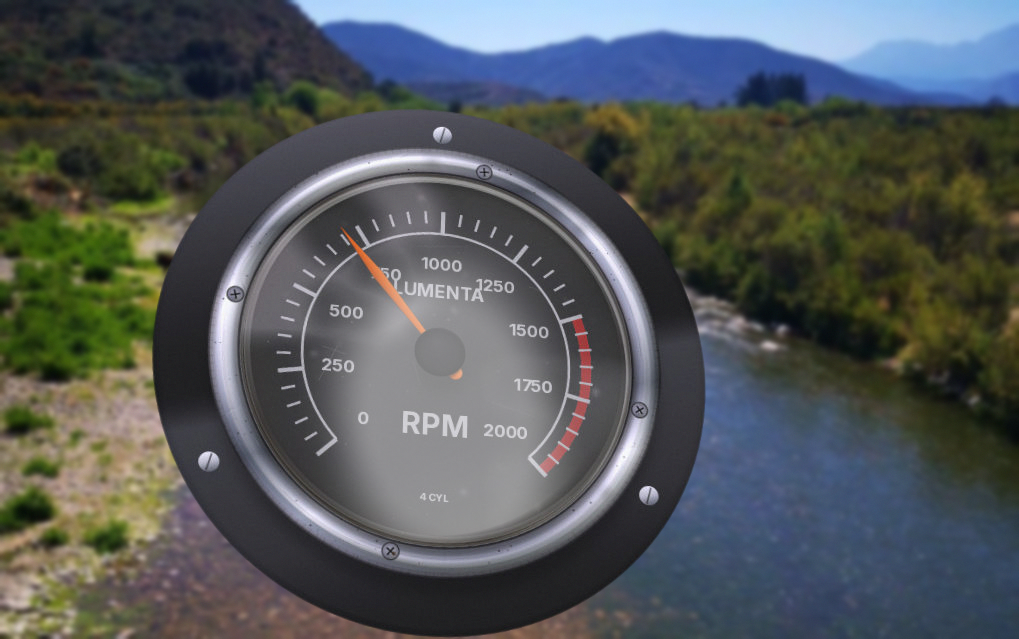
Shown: value=700 unit=rpm
